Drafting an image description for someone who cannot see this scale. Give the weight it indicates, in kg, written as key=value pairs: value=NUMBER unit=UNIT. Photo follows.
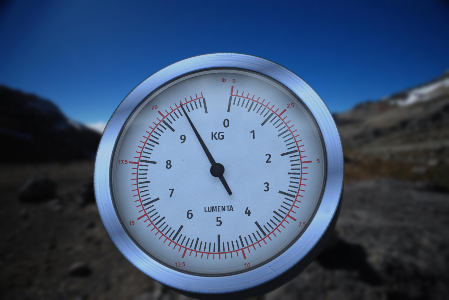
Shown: value=9.5 unit=kg
